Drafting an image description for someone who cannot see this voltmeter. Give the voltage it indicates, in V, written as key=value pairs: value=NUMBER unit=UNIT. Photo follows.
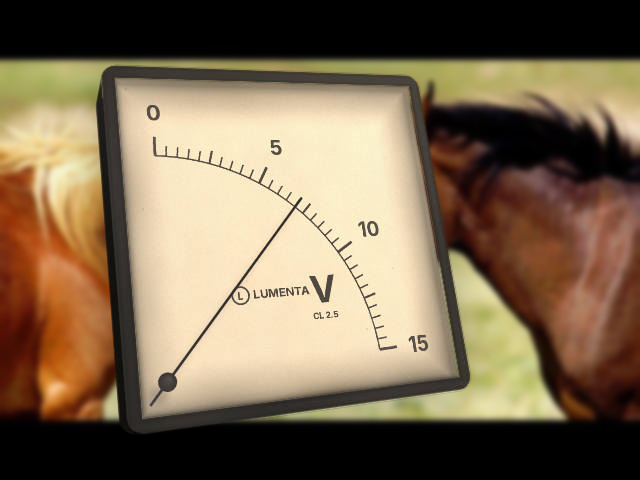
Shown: value=7 unit=V
